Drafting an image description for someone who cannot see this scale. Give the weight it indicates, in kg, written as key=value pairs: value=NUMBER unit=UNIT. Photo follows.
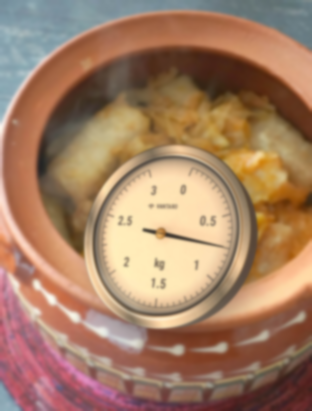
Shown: value=0.75 unit=kg
